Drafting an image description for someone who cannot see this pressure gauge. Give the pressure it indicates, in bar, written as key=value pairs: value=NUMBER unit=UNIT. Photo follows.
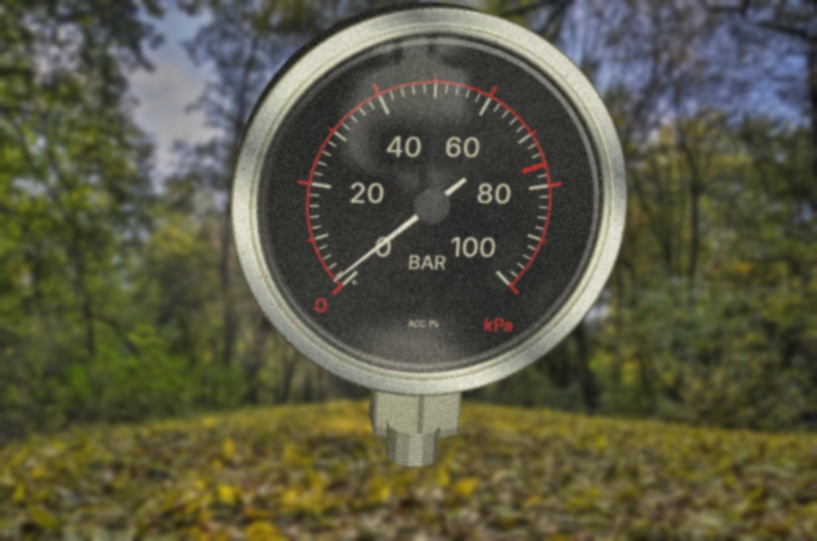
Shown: value=2 unit=bar
